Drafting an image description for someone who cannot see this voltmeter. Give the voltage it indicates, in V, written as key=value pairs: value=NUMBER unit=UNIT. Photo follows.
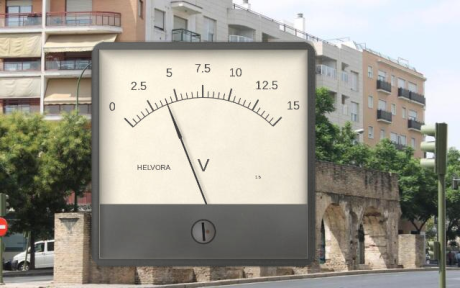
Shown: value=4 unit=V
